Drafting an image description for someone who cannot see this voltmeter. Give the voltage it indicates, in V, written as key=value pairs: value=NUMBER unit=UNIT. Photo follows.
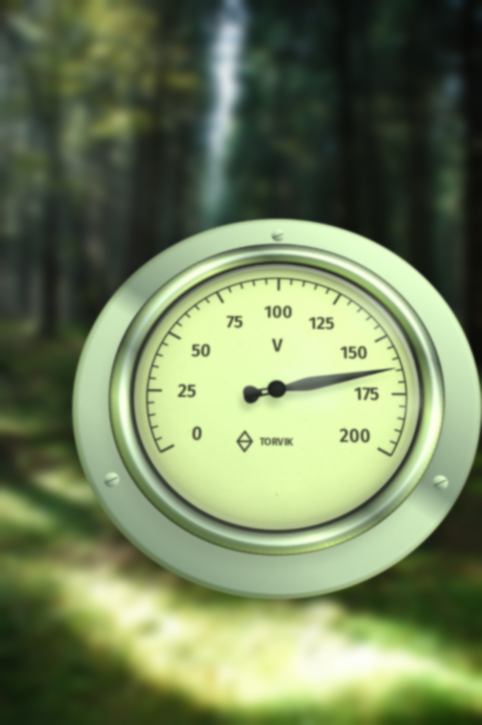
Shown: value=165 unit=V
